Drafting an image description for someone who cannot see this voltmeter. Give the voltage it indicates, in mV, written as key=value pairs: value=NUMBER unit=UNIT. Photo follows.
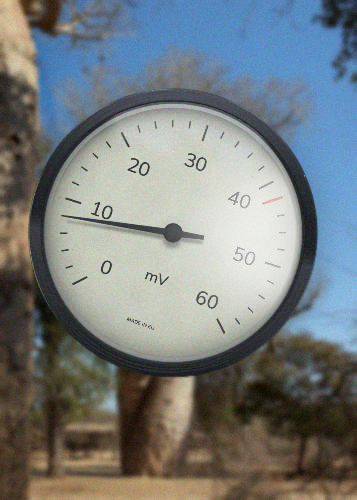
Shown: value=8 unit=mV
